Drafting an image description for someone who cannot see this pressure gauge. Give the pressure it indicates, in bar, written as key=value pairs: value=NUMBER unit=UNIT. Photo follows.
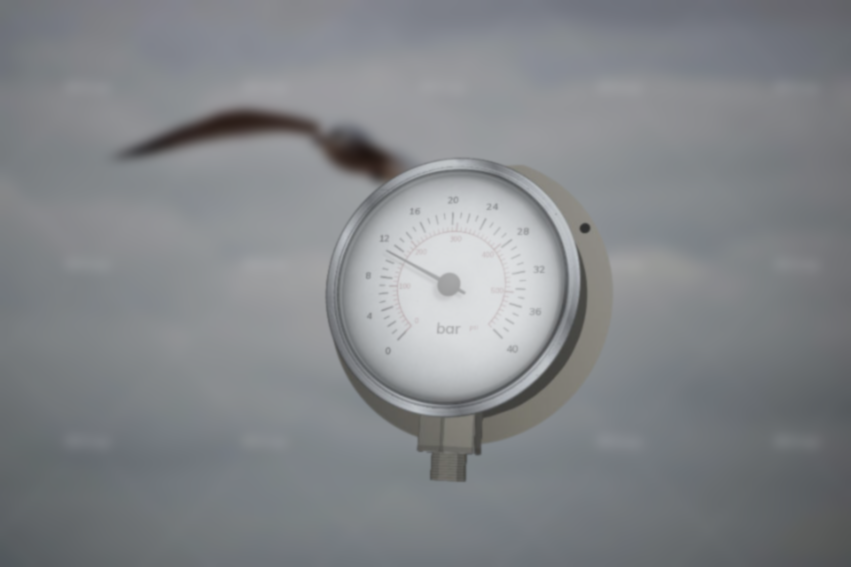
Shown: value=11 unit=bar
